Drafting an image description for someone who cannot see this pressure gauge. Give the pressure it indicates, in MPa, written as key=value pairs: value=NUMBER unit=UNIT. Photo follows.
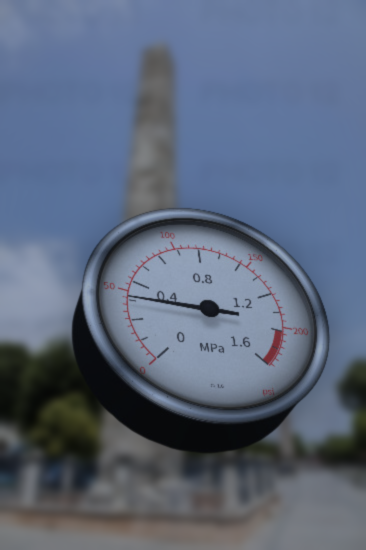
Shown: value=0.3 unit=MPa
